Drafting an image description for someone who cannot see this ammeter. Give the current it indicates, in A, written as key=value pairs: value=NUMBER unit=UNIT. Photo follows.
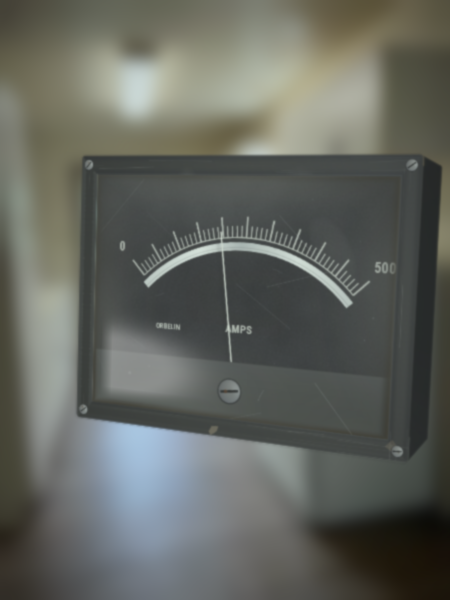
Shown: value=200 unit=A
